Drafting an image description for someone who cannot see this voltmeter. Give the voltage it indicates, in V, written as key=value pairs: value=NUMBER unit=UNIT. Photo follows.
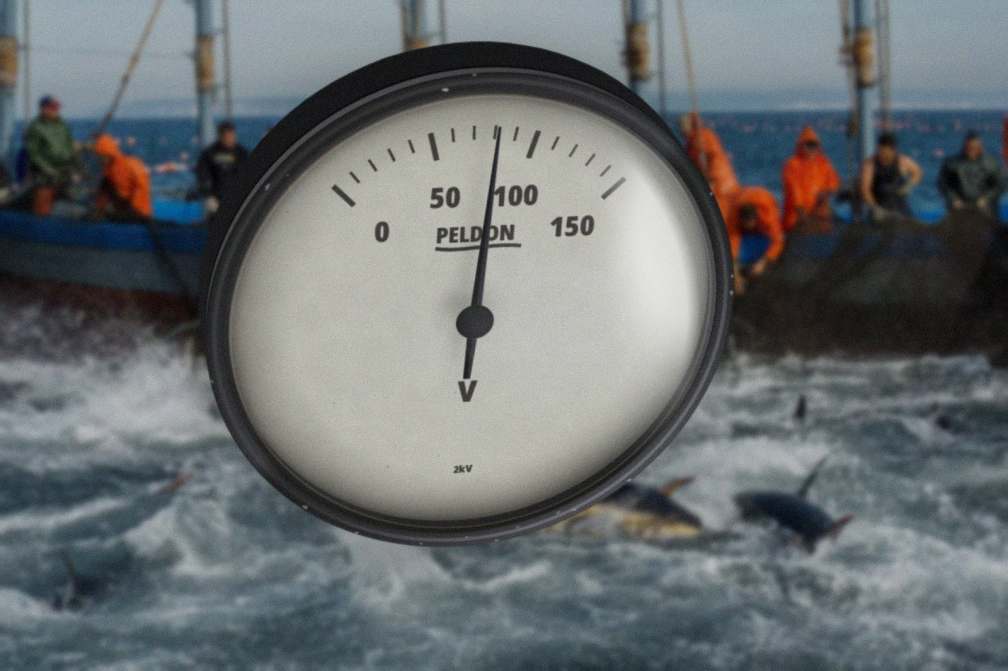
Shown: value=80 unit=V
